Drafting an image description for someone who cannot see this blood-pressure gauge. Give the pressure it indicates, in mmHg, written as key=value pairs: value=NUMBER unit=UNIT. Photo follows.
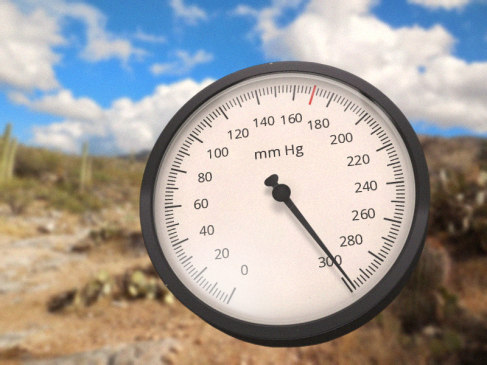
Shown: value=298 unit=mmHg
